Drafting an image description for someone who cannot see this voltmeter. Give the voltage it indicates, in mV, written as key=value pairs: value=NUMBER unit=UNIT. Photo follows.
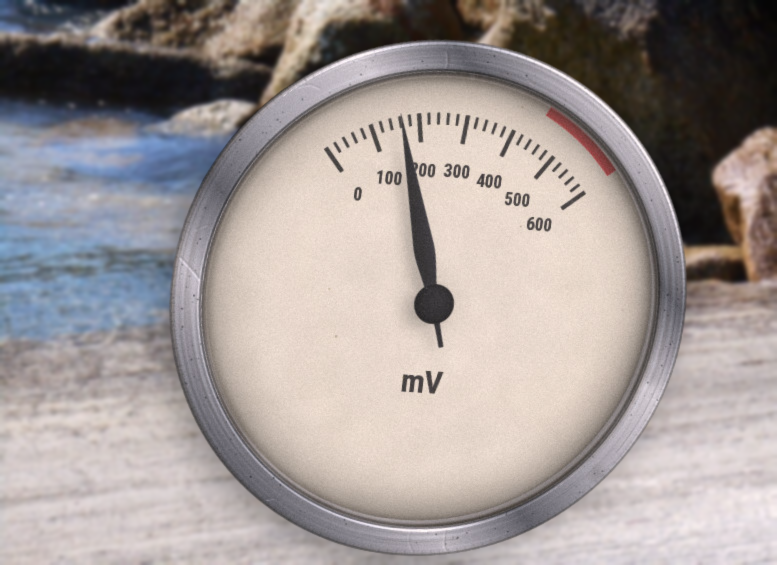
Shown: value=160 unit=mV
